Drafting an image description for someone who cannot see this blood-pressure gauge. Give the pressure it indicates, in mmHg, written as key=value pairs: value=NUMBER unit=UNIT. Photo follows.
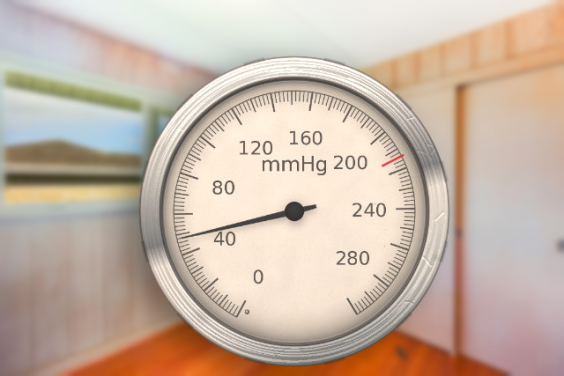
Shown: value=48 unit=mmHg
